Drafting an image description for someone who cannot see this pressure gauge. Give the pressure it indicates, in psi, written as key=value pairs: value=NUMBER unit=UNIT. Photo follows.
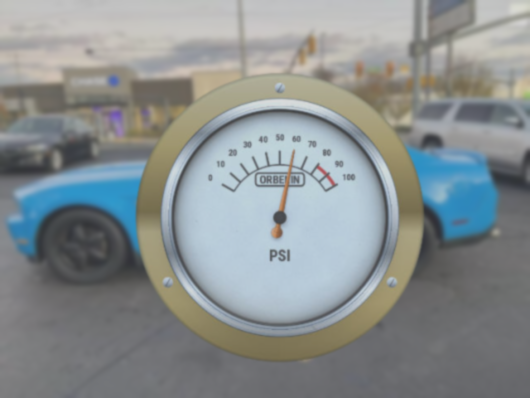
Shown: value=60 unit=psi
